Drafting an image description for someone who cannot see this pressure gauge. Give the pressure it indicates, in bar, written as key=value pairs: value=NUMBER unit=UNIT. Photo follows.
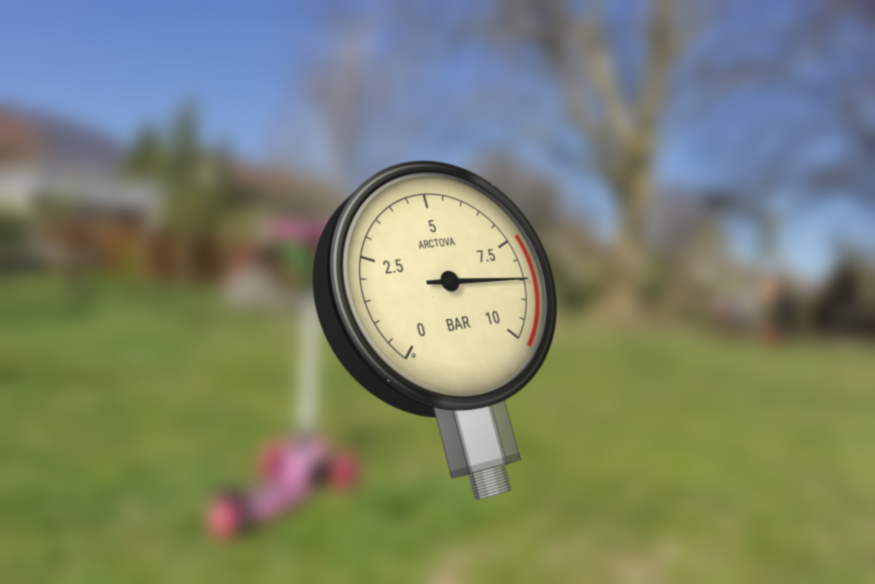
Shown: value=8.5 unit=bar
